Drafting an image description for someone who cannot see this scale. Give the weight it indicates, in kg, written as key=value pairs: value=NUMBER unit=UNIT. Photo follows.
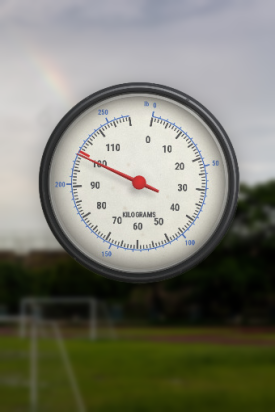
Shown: value=100 unit=kg
